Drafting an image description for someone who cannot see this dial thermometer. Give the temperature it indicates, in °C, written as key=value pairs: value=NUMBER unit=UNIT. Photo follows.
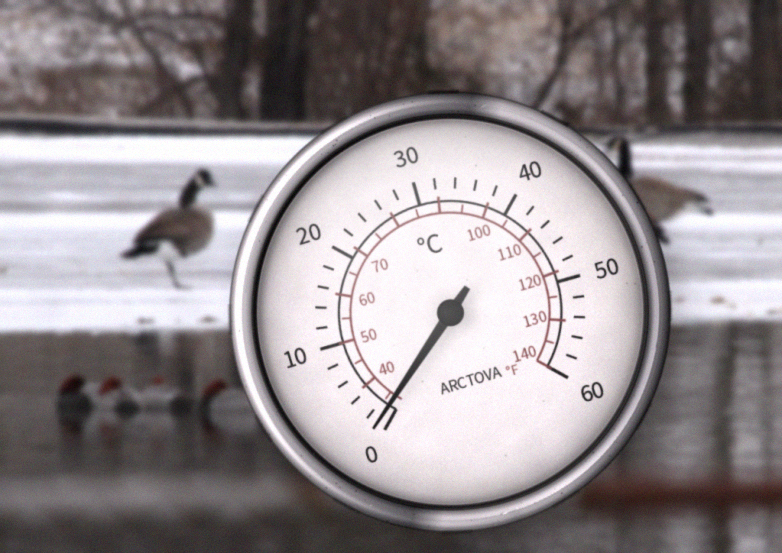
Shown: value=1 unit=°C
